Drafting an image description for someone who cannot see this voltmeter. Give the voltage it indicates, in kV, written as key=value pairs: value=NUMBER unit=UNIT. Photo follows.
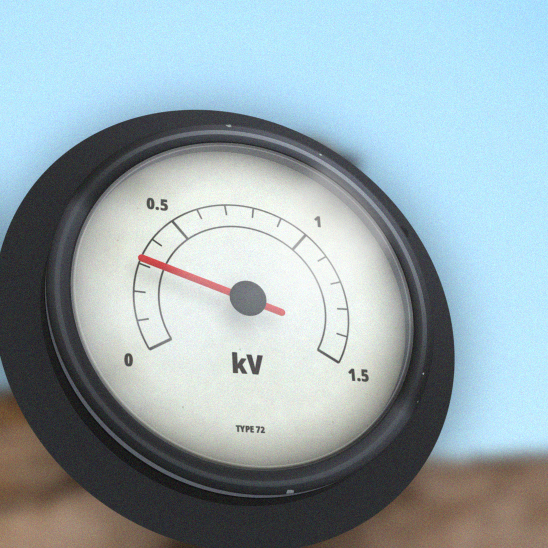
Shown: value=0.3 unit=kV
